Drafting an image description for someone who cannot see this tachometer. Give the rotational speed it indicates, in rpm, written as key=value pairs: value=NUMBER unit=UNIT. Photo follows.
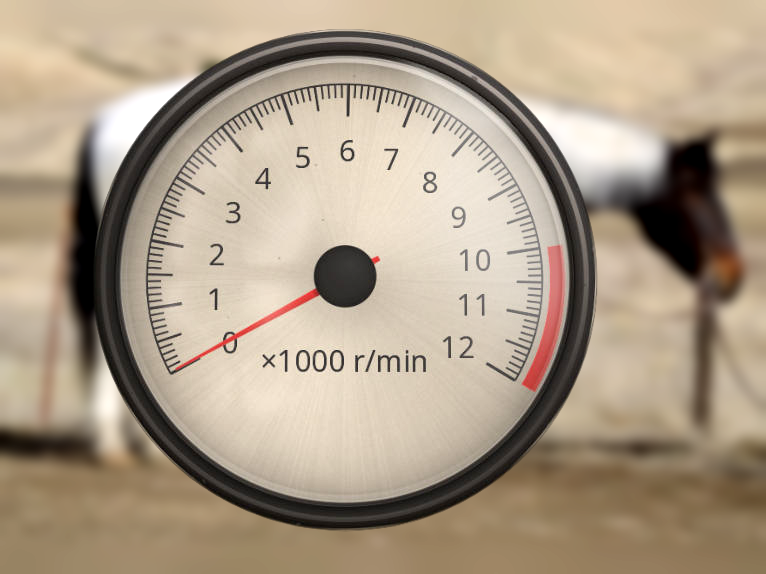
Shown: value=0 unit=rpm
